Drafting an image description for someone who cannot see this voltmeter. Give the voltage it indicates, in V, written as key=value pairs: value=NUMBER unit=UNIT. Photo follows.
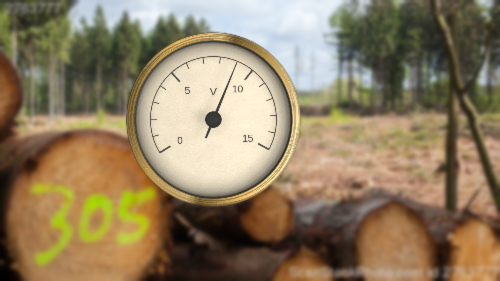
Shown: value=9 unit=V
